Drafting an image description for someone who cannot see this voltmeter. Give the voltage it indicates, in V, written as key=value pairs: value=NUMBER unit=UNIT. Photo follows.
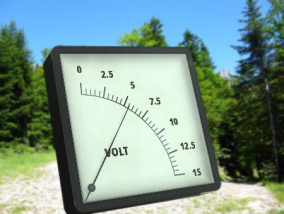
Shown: value=5.5 unit=V
